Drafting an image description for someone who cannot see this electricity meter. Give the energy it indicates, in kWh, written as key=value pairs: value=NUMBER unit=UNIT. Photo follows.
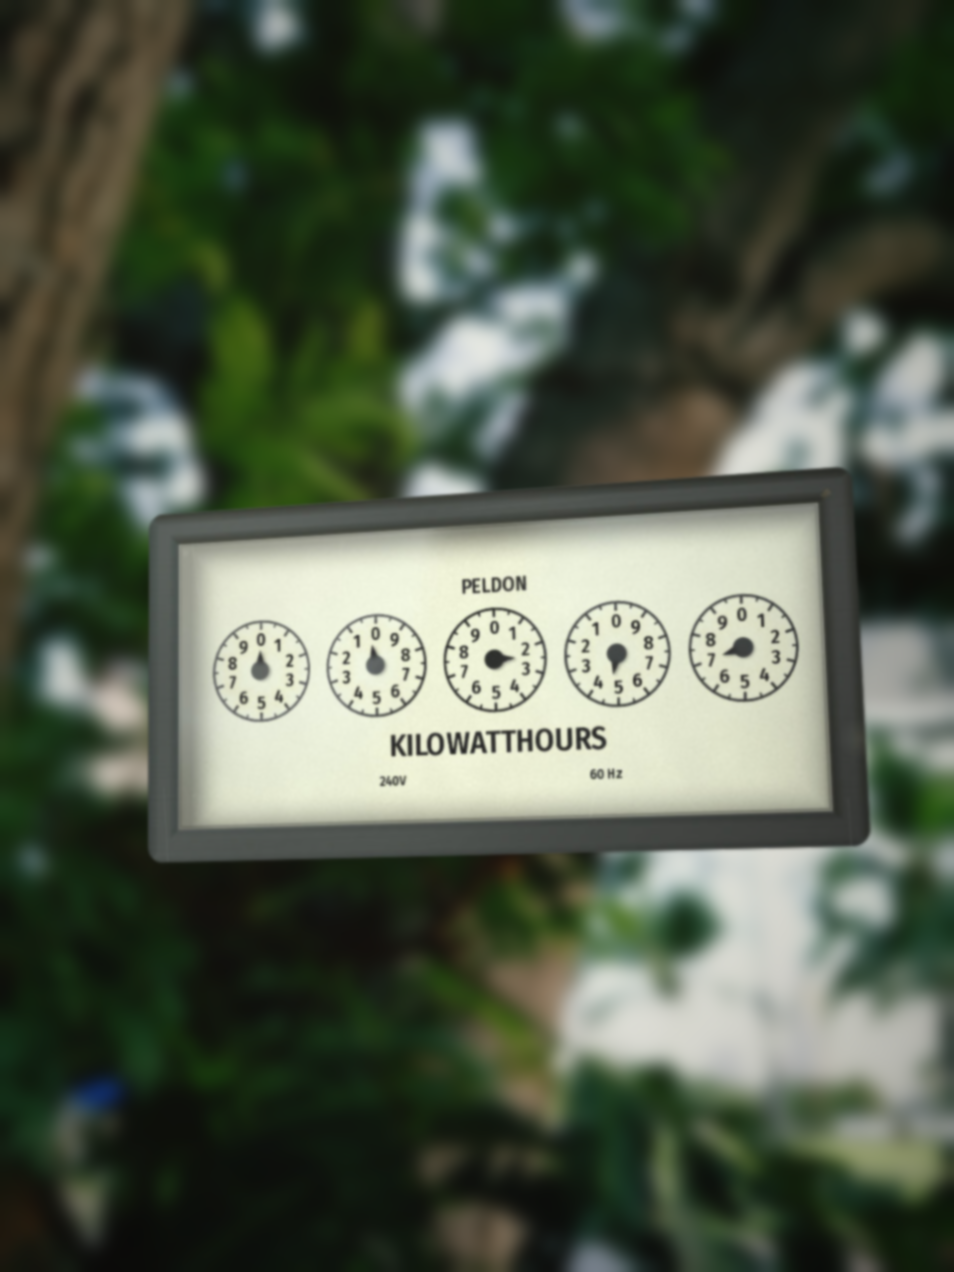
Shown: value=247 unit=kWh
